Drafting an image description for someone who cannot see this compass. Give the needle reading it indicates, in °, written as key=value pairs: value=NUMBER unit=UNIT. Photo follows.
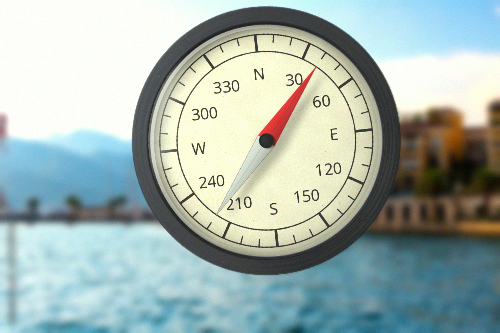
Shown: value=40 unit=°
